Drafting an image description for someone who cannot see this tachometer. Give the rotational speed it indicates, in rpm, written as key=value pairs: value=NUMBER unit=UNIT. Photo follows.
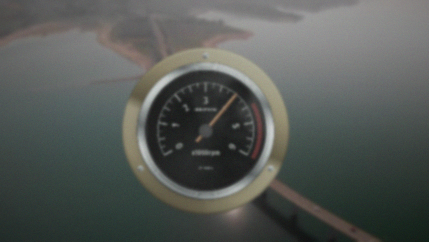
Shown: value=4000 unit=rpm
